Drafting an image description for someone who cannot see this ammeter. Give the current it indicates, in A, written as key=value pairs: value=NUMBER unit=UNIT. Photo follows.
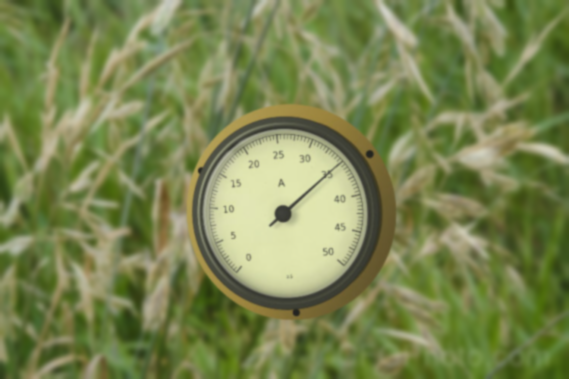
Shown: value=35 unit=A
